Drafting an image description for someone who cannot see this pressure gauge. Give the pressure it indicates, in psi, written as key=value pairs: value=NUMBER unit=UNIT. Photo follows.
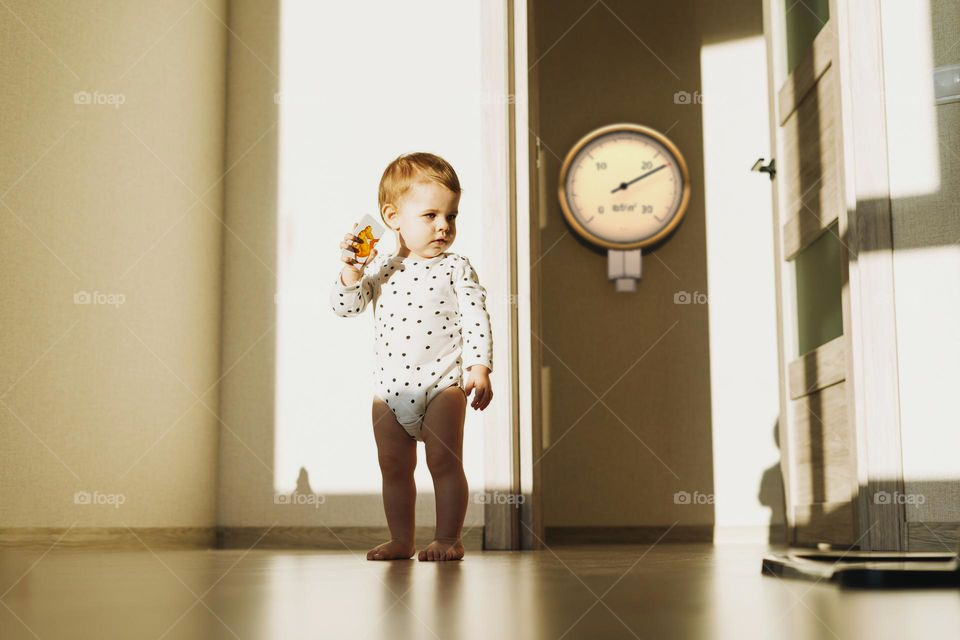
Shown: value=22 unit=psi
